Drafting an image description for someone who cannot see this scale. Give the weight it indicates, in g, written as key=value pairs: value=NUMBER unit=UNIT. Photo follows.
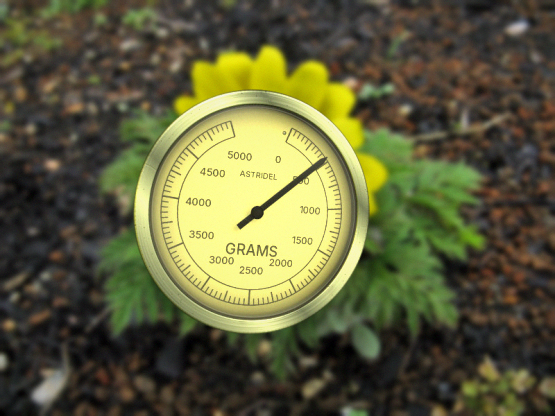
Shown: value=450 unit=g
